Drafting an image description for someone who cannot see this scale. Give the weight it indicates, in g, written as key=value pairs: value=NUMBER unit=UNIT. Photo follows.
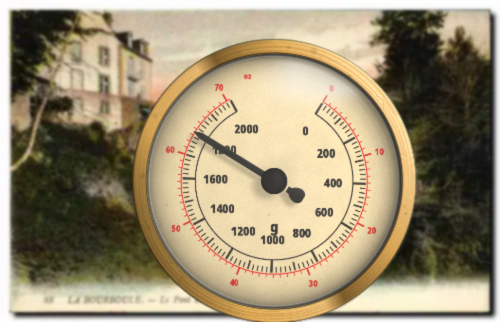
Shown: value=1800 unit=g
